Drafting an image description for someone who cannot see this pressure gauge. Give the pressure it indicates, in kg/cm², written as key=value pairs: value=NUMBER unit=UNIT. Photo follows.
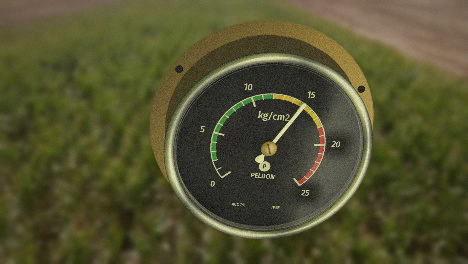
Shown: value=15 unit=kg/cm²
